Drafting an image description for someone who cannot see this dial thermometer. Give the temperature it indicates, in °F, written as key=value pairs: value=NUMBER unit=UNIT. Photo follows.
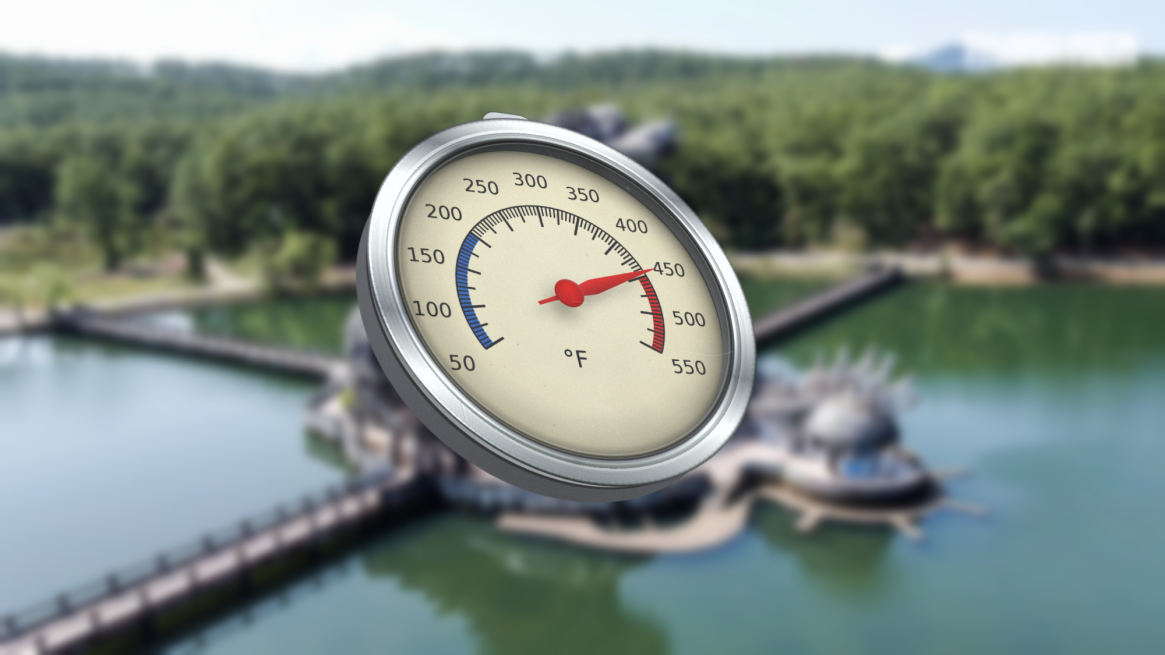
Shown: value=450 unit=°F
